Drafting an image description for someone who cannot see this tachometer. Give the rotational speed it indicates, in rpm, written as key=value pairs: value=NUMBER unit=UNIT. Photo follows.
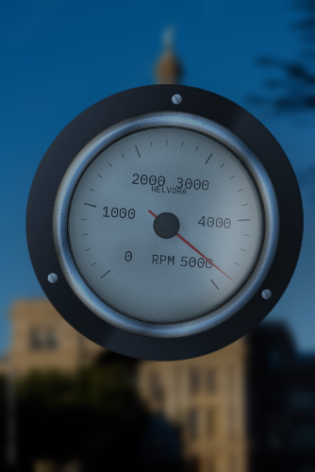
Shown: value=4800 unit=rpm
